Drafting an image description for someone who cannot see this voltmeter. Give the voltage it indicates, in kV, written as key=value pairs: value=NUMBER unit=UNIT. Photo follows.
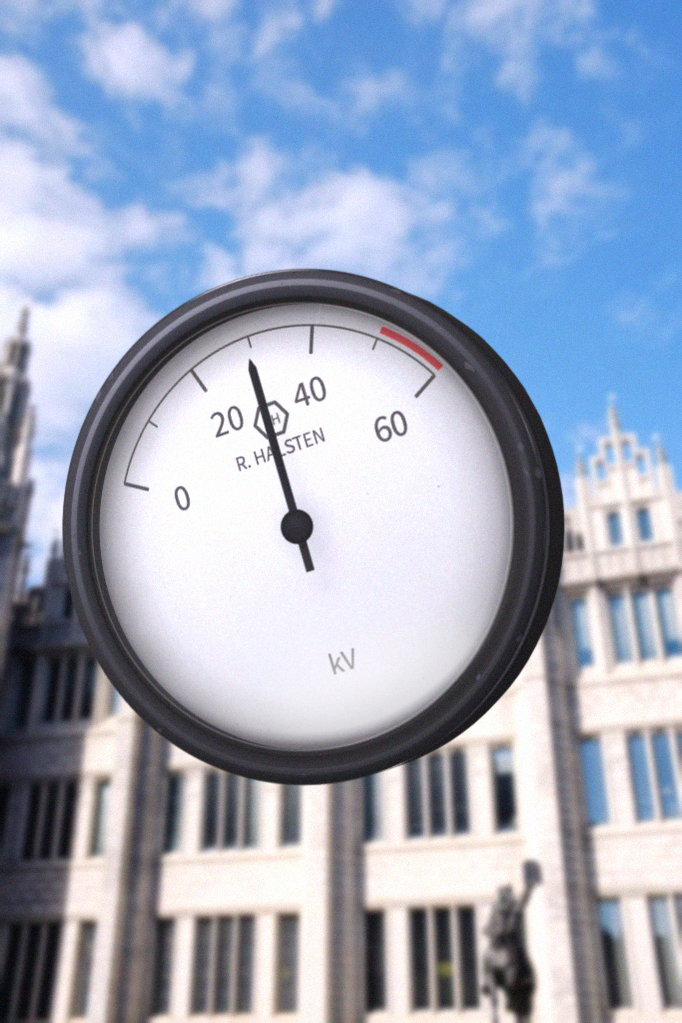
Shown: value=30 unit=kV
